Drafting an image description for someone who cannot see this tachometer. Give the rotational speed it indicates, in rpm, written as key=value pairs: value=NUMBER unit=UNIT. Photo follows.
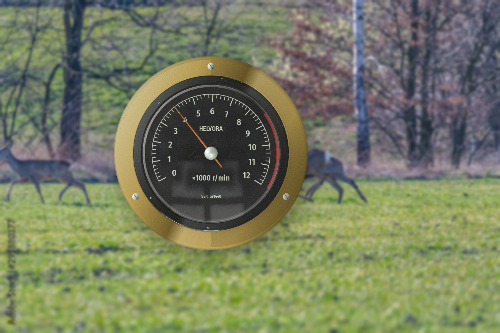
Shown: value=4000 unit=rpm
